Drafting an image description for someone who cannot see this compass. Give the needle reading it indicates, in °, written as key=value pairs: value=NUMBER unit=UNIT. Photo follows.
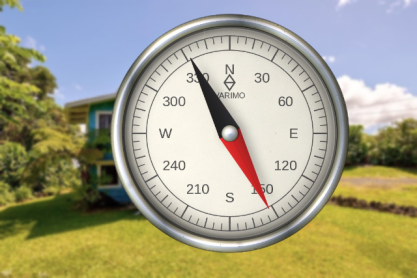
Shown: value=152.5 unit=°
